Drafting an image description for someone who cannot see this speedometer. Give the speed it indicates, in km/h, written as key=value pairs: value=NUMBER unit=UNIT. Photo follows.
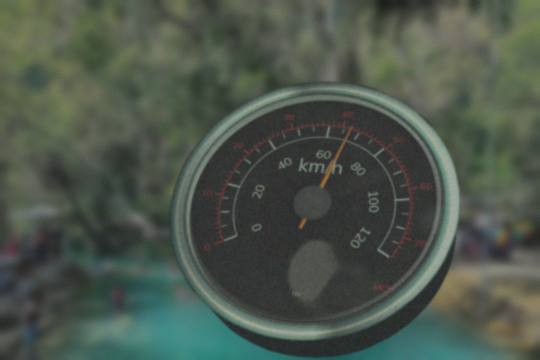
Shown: value=67.5 unit=km/h
